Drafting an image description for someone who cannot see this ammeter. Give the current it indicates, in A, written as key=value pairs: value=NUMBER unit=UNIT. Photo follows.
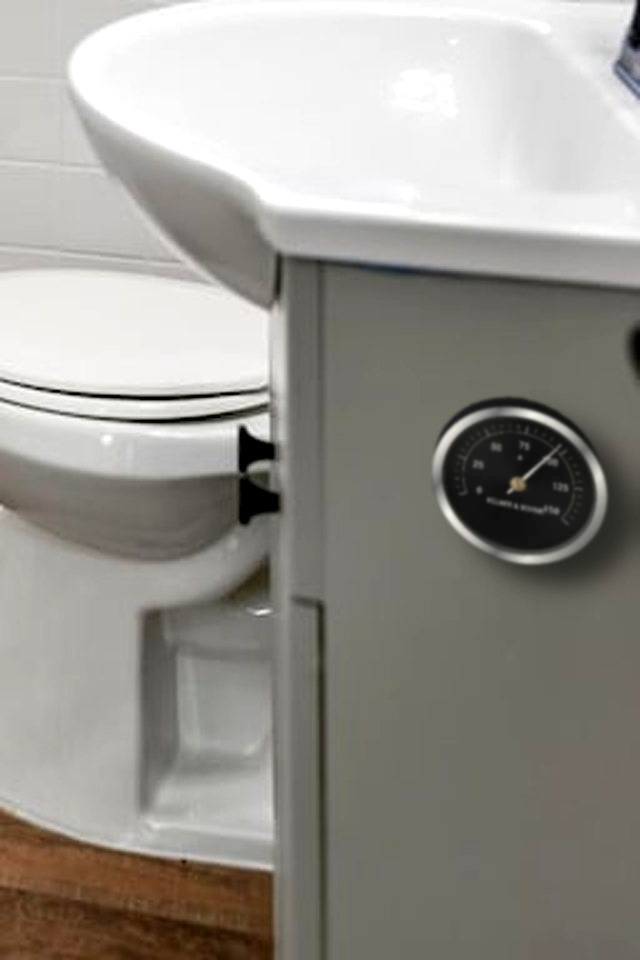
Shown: value=95 unit=A
